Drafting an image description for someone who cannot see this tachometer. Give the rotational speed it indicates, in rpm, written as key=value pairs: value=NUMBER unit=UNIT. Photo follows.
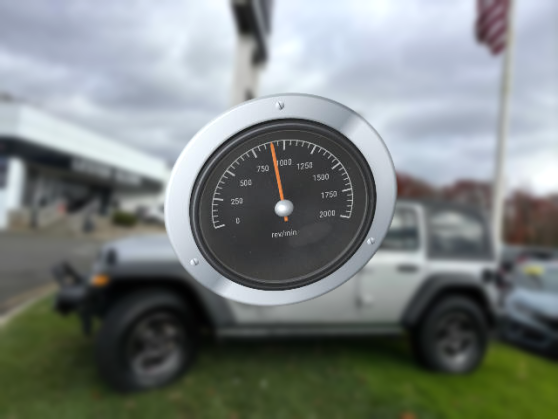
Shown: value=900 unit=rpm
